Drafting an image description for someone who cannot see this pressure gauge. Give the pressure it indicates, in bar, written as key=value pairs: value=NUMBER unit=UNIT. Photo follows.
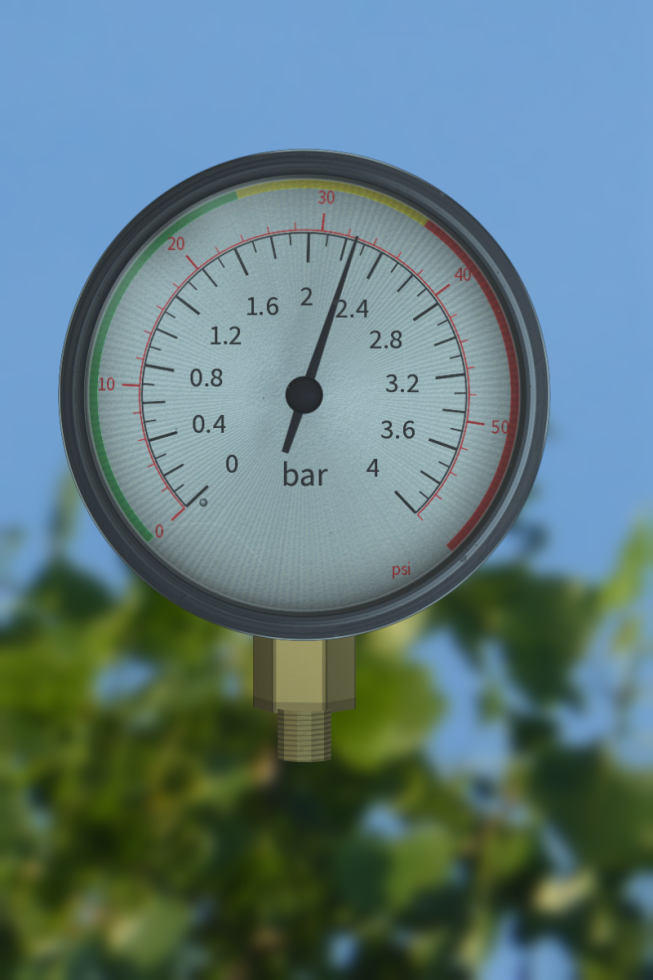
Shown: value=2.25 unit=bar
